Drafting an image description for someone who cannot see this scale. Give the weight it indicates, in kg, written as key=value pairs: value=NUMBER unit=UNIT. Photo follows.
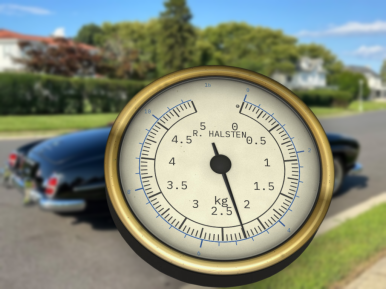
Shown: value=2.25 unit=kg
